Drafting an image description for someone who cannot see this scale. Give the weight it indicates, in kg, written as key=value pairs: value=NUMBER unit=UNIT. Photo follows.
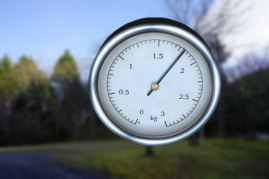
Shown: value=1.8 unit=kg
